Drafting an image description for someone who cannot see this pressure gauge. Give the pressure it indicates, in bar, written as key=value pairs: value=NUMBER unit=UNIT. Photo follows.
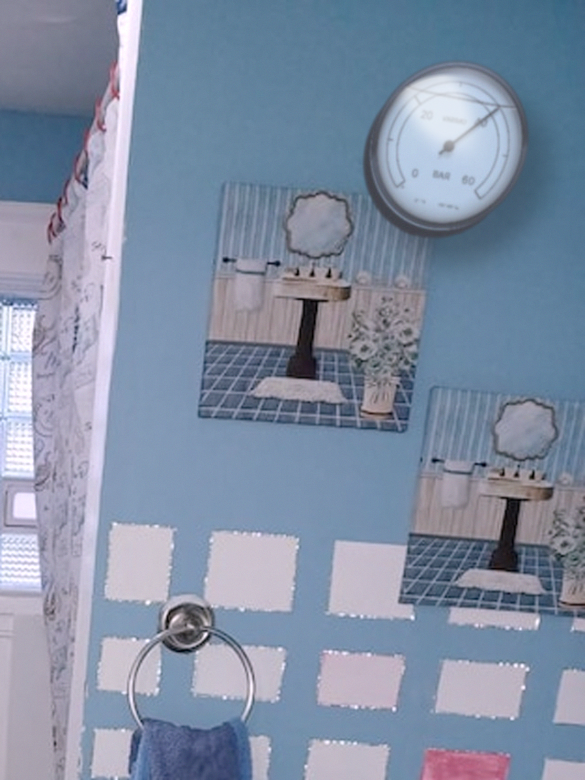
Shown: value=40 unit=bar
